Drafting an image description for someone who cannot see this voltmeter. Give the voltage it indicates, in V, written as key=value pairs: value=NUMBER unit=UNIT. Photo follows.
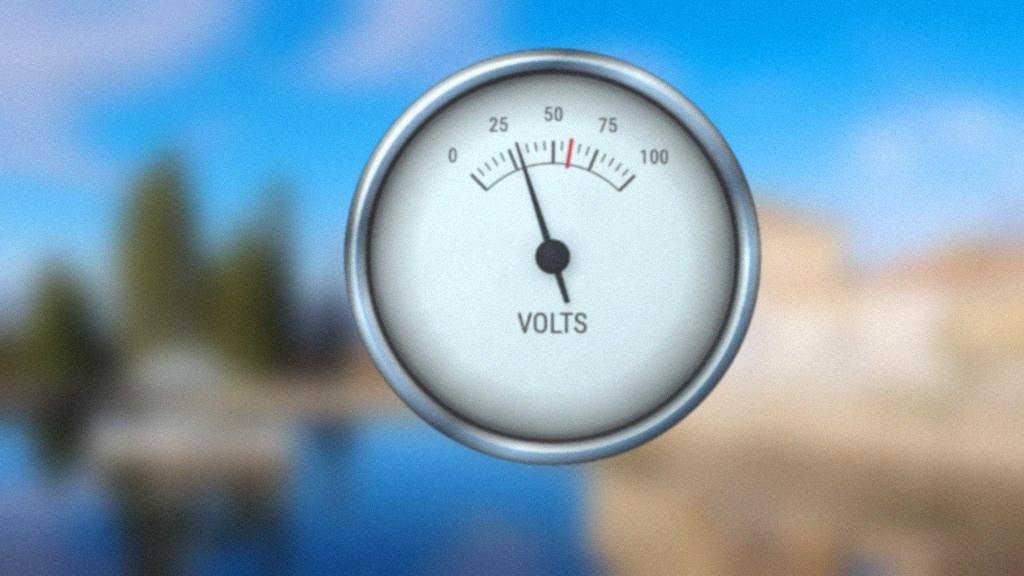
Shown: value=30 unit=V
